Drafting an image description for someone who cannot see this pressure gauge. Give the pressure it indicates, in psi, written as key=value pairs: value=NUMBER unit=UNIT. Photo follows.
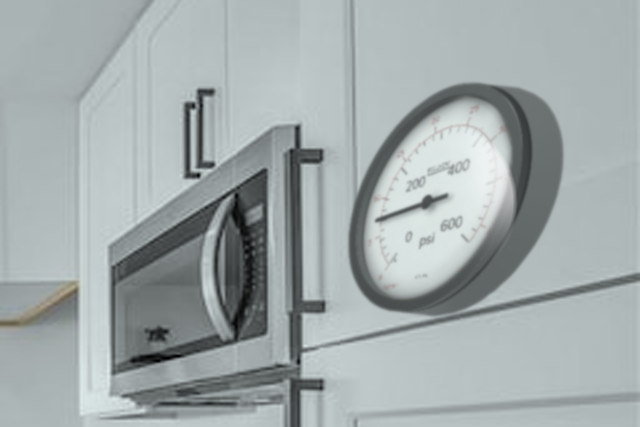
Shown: value=100 unit=psi
